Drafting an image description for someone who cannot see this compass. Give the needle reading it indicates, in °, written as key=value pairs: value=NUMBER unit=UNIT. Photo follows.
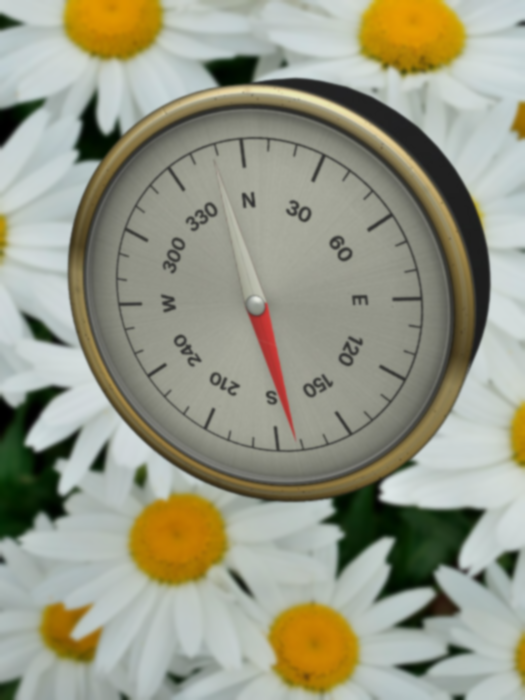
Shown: value=170 unit=°
